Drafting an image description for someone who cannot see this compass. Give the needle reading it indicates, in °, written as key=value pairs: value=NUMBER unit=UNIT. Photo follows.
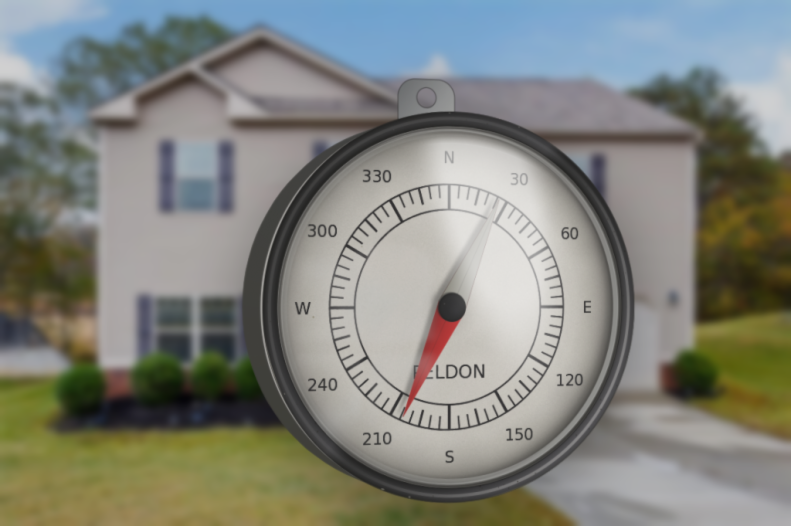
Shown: value=205 unit=°
